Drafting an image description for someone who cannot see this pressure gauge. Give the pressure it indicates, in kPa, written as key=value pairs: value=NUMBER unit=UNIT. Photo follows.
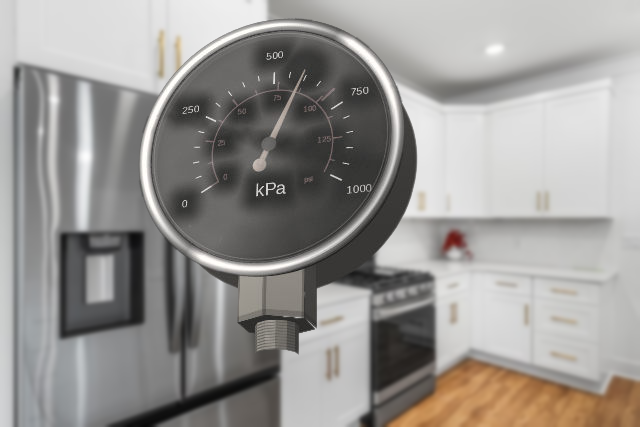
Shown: value=600 unit=kPa
